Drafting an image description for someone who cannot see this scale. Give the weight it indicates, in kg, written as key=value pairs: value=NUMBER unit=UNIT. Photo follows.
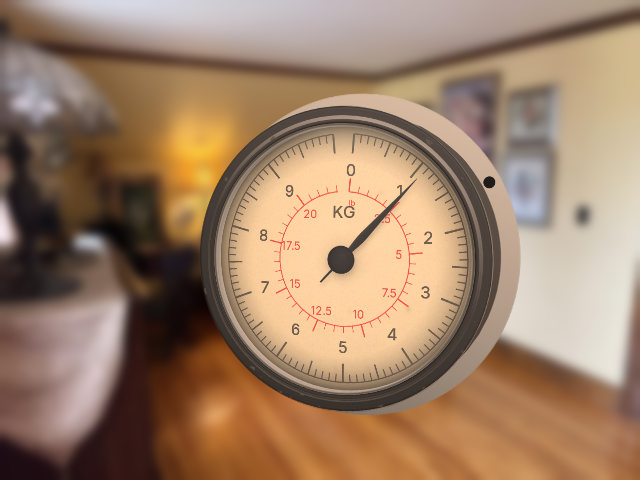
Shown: value=1.1 unit=kg
